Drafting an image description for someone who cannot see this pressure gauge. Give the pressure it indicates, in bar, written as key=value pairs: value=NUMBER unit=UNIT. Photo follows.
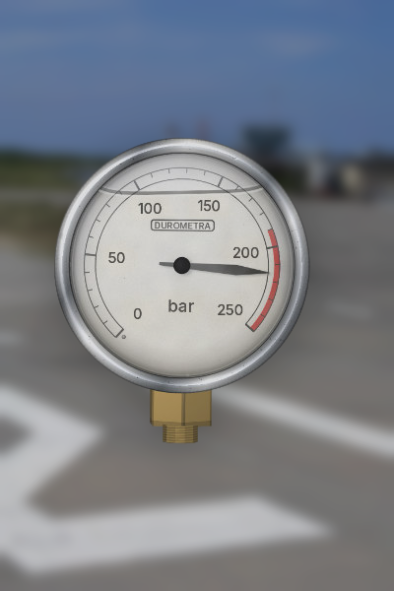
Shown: value=215 unit=bar
